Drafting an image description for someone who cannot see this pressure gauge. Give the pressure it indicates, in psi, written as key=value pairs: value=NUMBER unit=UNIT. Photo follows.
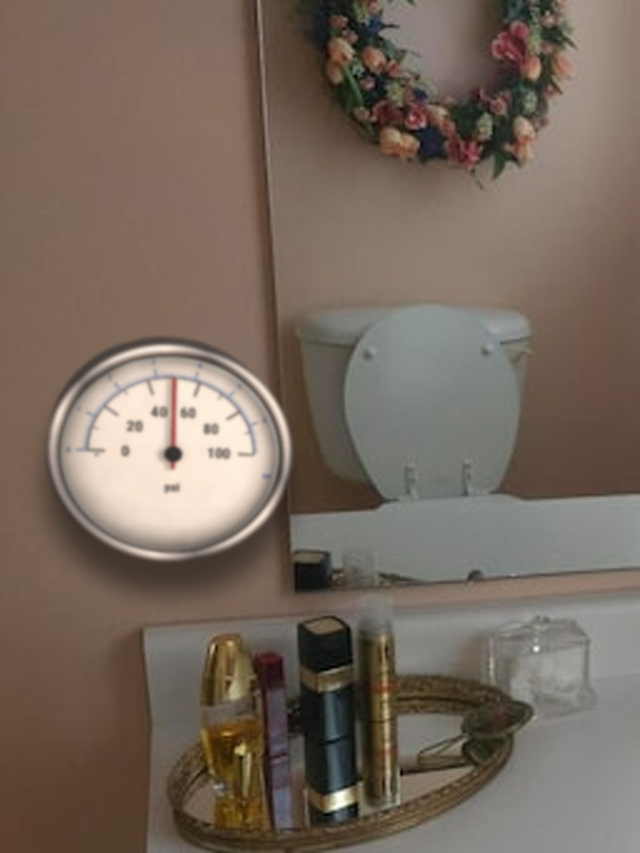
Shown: value=50 unit=psi
